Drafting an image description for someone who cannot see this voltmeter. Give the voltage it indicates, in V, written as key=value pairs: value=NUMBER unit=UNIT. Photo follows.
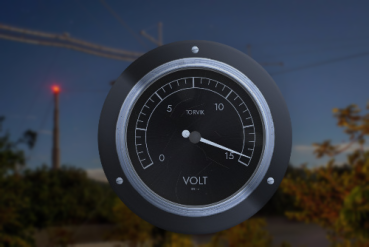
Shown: value=14.5 unit=V
